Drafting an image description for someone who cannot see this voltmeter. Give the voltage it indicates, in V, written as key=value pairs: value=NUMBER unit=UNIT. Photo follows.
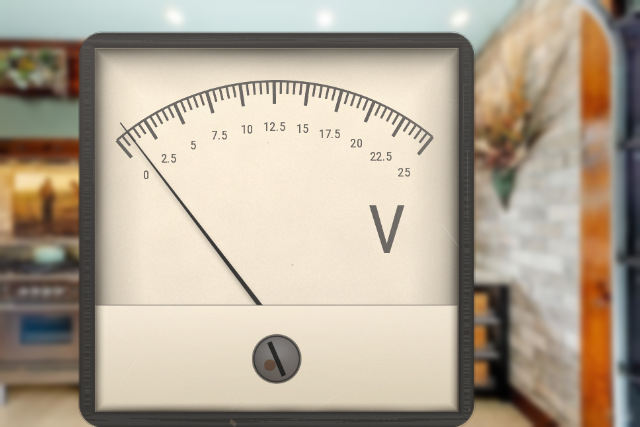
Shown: value=1 unit=V
